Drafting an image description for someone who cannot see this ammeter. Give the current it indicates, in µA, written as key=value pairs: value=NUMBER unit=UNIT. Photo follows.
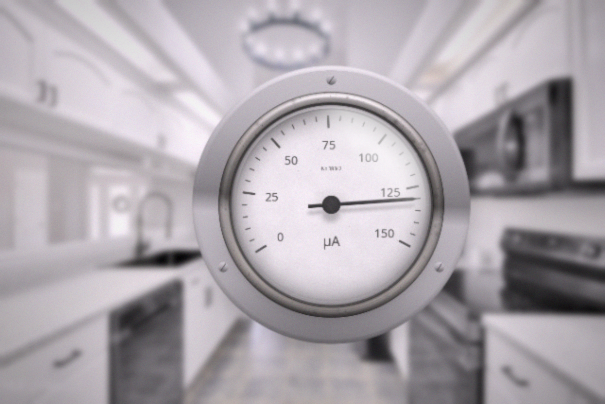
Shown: value=130 unit=µA
